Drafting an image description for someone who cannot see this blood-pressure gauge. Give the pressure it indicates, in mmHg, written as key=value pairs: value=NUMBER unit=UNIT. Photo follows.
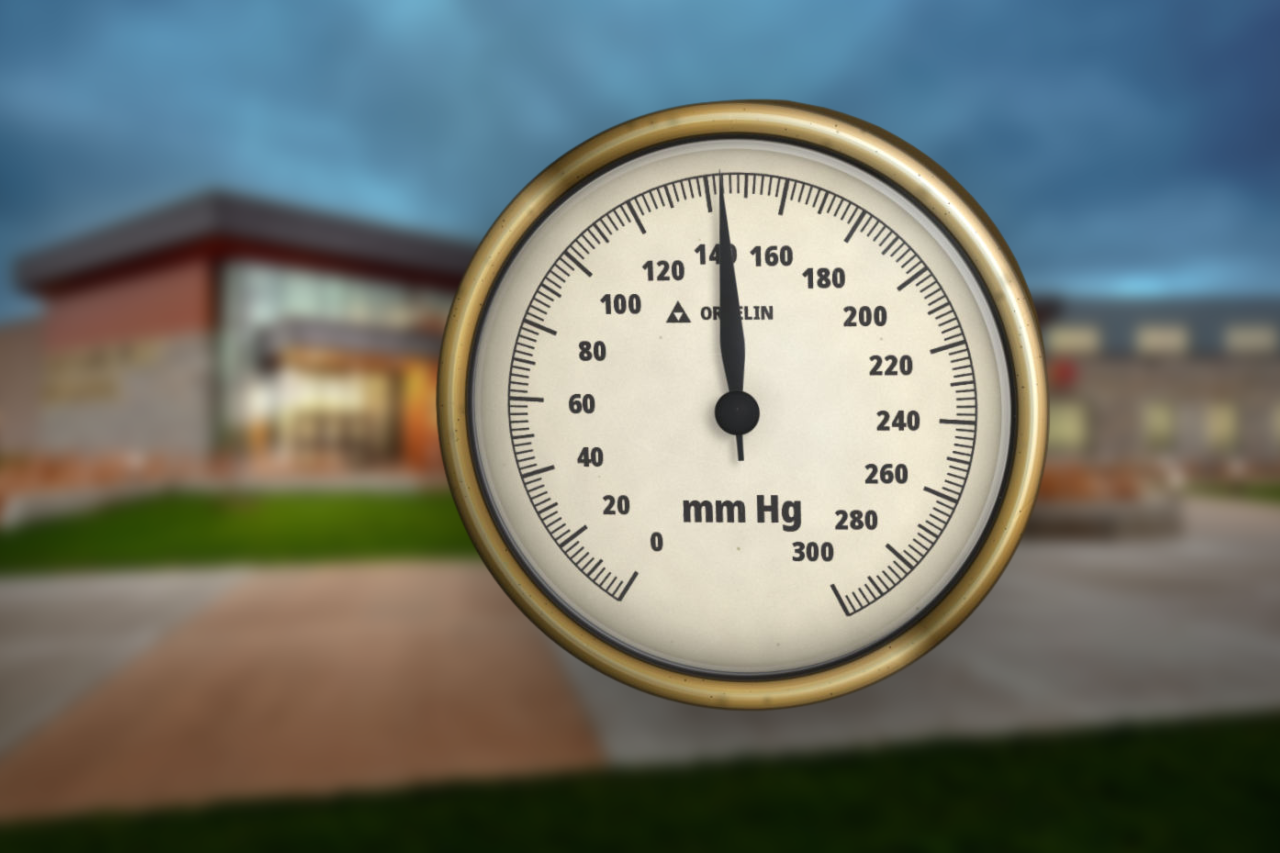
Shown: value=144 unit=mmHg
